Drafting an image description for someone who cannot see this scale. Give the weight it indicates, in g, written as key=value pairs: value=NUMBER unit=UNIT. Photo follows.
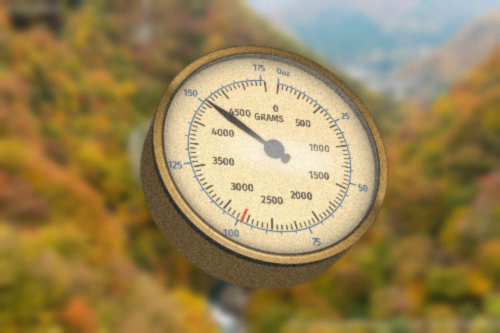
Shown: value=4250 unit=g
